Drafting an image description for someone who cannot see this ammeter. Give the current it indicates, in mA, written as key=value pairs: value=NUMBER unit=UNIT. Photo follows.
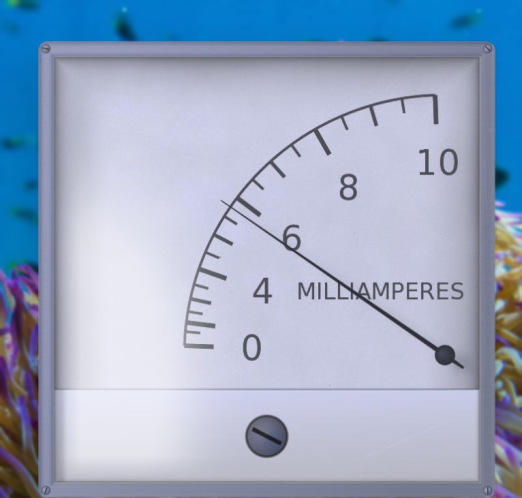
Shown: value=5.75 unit=mA
